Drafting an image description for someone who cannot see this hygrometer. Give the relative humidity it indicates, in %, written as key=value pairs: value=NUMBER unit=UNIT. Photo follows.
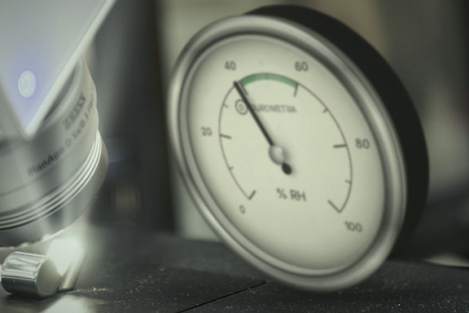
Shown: value=40 unit=%
